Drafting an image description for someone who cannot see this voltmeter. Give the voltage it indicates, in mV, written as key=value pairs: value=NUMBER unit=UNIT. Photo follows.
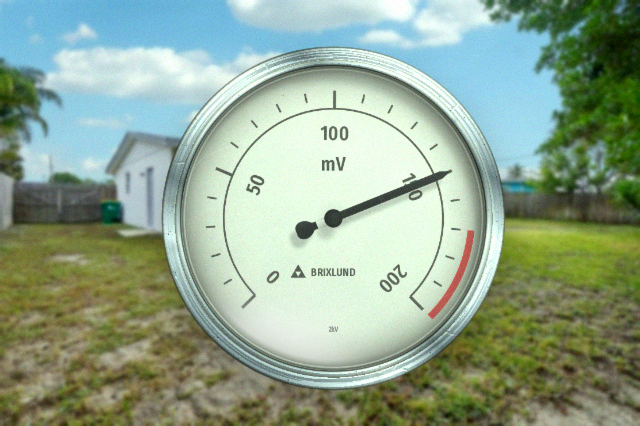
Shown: value=150 unit=mV
